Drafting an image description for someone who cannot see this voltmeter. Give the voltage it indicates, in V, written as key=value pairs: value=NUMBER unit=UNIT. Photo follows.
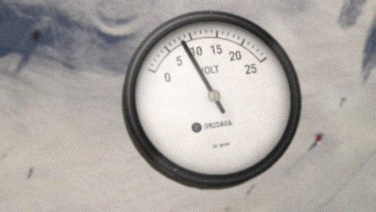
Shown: value=8 unit=V
